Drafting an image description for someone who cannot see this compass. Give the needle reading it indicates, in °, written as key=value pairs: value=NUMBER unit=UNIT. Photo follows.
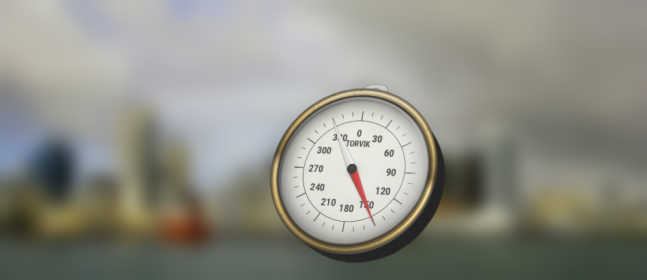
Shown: value=150 unit=°
